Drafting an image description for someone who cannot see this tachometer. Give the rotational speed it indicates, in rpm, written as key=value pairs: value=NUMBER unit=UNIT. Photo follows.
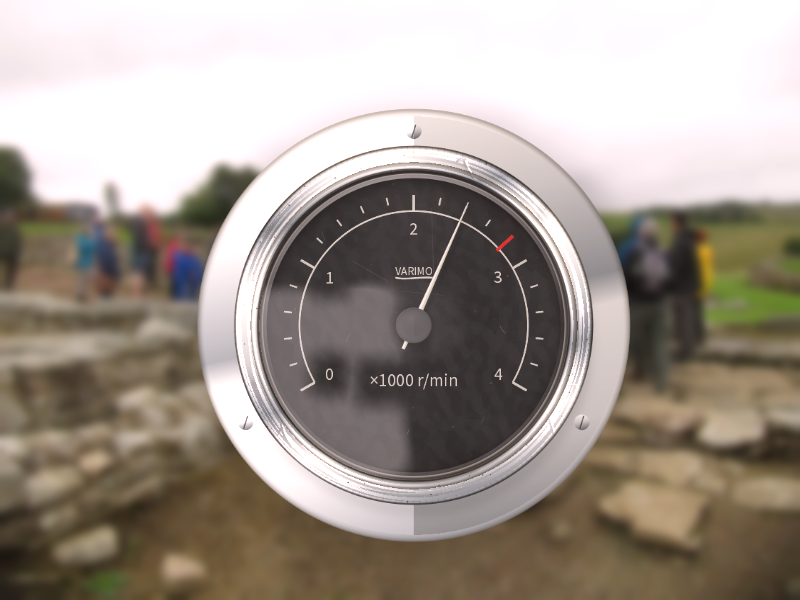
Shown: value=2400 unit=rpm
